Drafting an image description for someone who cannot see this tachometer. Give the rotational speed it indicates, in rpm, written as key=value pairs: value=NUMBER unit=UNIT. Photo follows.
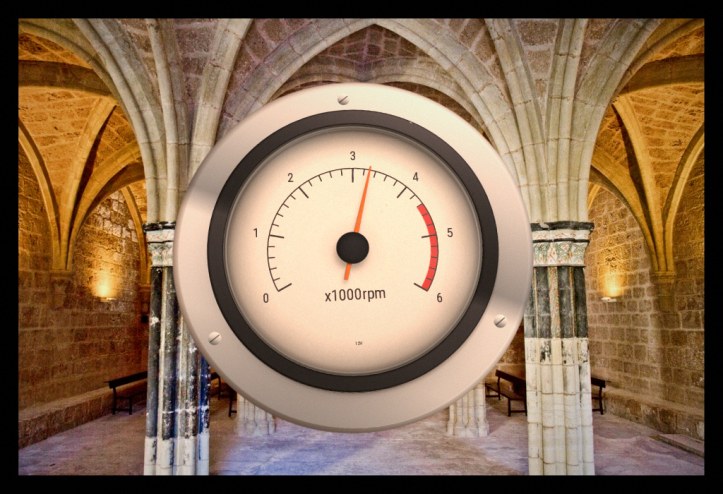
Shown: value=3300 unit=rpm
